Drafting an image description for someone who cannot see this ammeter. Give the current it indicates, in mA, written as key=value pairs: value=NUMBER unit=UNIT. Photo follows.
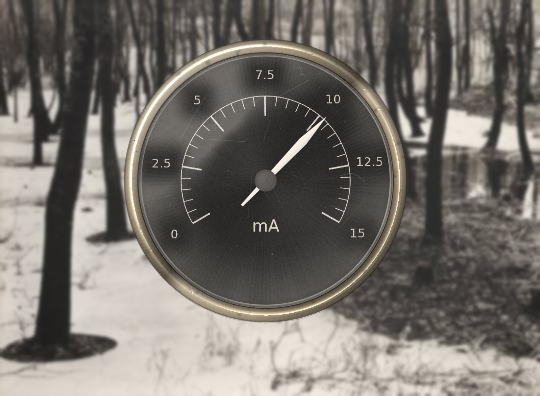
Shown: value=10.25 unit=mA
